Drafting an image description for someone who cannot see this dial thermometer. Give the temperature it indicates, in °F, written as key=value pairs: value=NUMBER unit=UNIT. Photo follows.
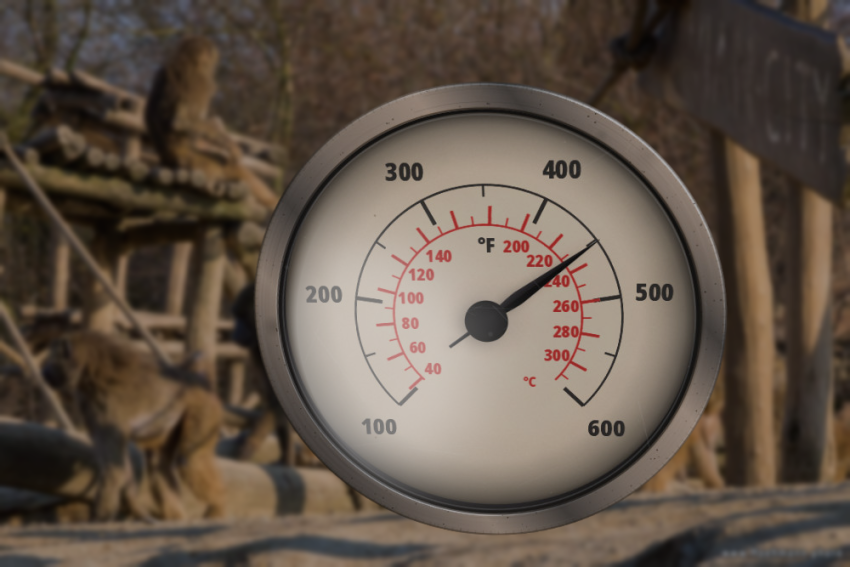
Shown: value=450 unit=°F
